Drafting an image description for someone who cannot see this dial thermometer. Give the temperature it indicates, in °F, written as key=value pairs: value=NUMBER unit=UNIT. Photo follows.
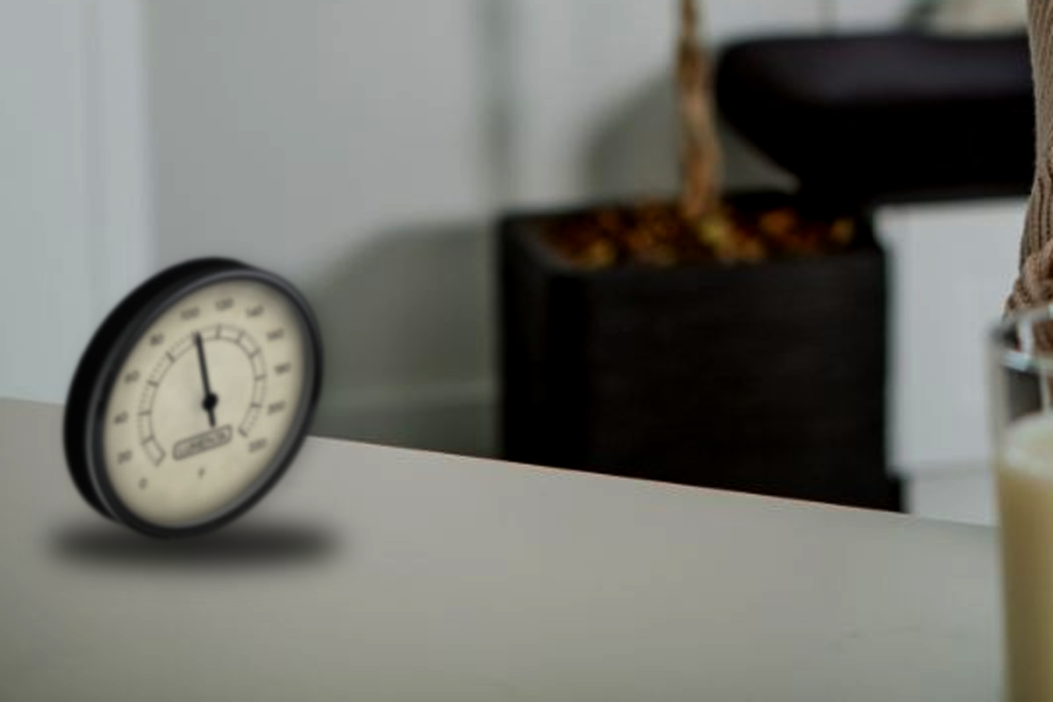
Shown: value=100 unit=°F
